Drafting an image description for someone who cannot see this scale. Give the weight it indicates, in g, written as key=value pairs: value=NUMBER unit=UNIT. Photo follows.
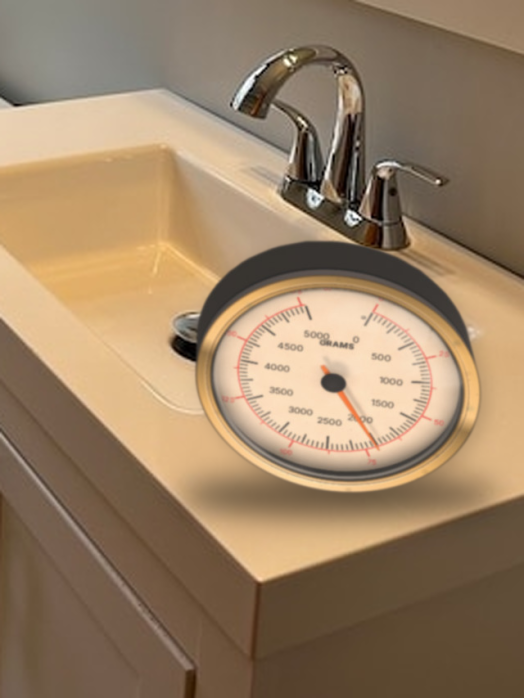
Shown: value=2000 unit=g
